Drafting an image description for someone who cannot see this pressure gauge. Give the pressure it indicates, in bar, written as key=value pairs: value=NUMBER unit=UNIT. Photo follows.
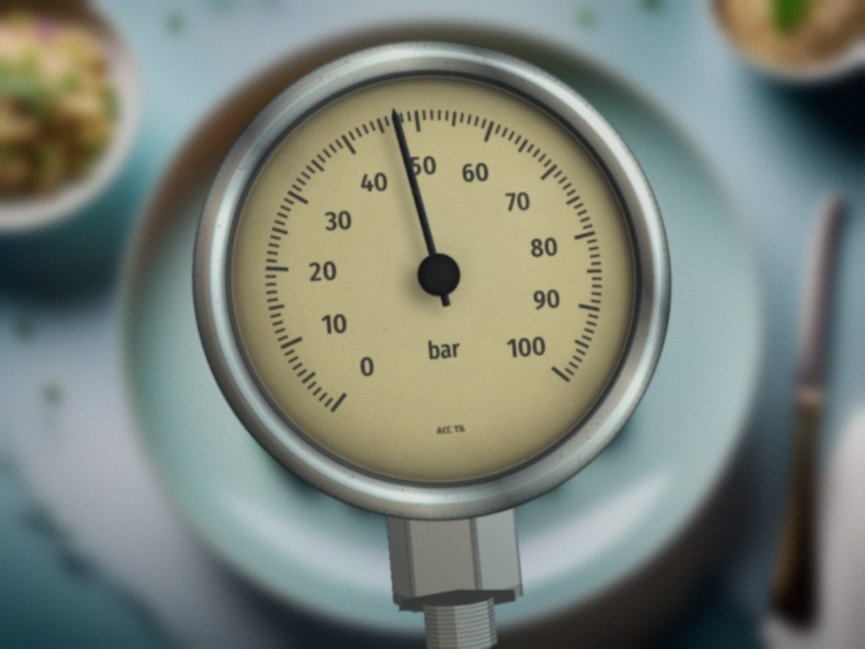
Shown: value=47 unit=bar
